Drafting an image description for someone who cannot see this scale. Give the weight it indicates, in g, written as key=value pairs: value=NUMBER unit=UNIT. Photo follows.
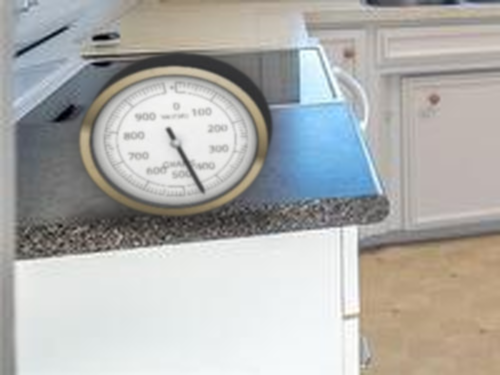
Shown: value=450 unit=g
